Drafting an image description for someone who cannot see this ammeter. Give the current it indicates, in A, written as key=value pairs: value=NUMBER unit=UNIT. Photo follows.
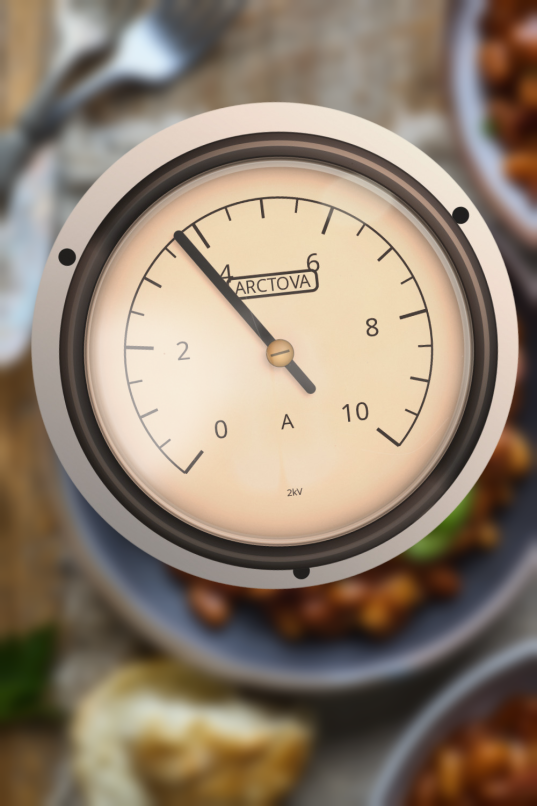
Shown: value=3.75 unit=A
